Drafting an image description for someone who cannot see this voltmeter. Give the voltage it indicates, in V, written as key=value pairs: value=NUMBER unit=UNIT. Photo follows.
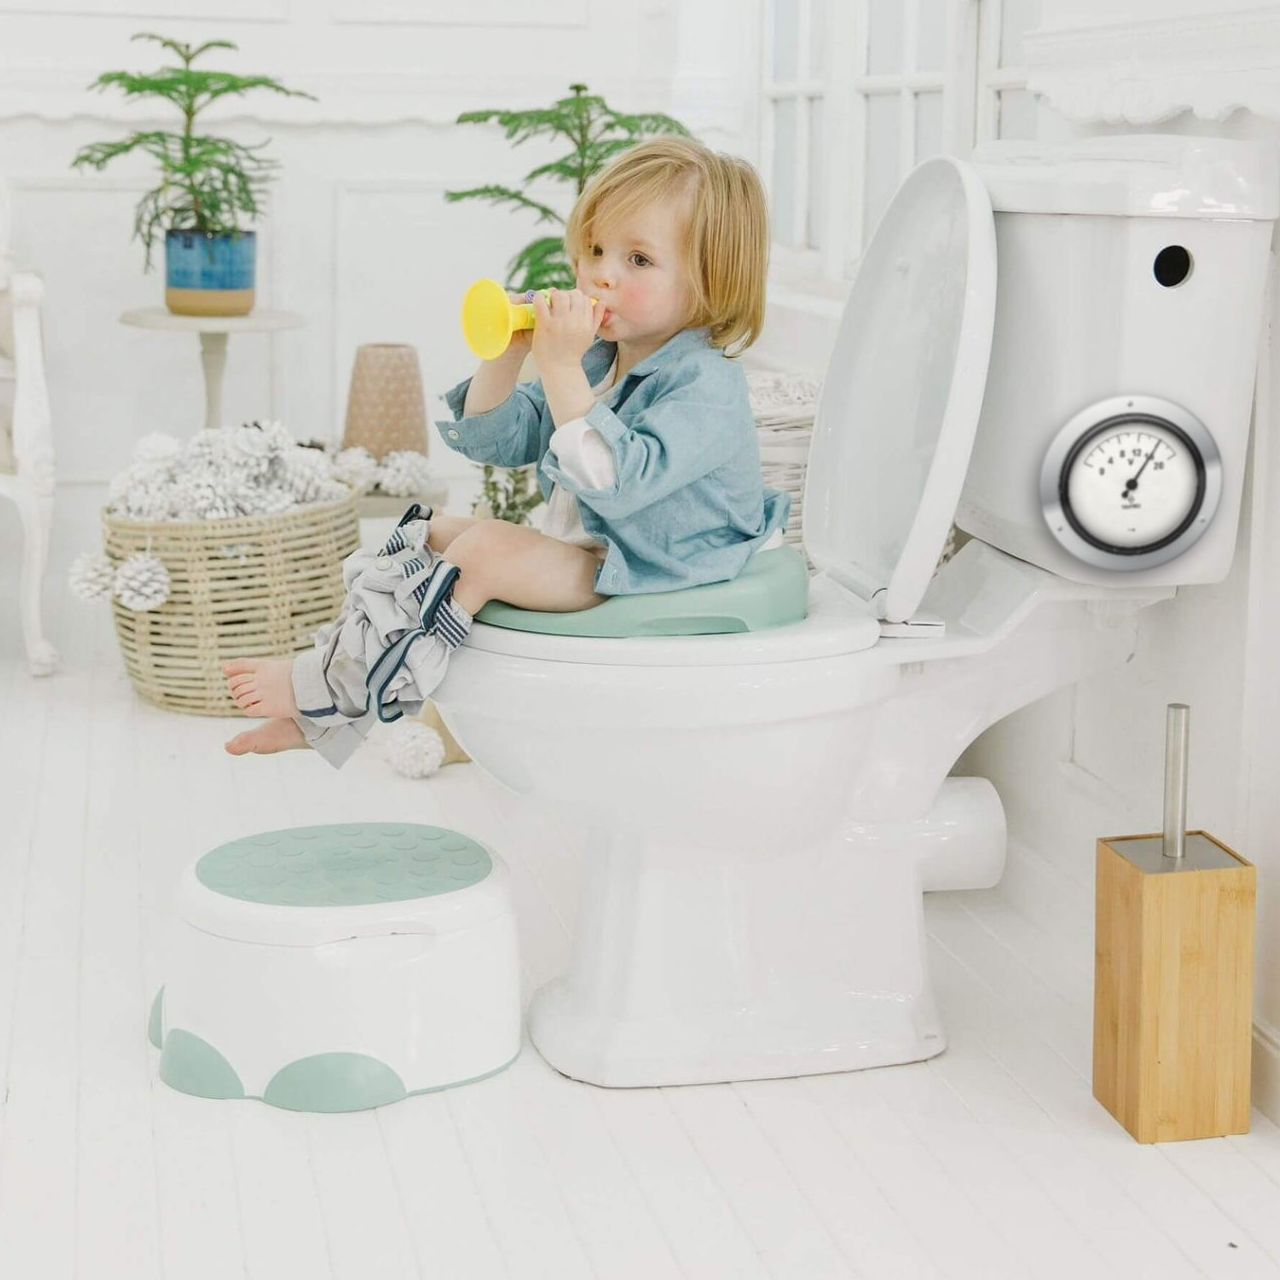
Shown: value=16 unit=V
